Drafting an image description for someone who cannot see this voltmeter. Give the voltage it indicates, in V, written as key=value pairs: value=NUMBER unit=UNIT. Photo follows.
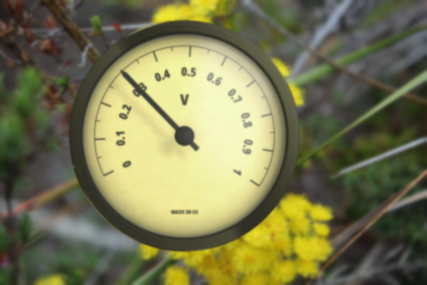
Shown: value=0.3 unit=V
